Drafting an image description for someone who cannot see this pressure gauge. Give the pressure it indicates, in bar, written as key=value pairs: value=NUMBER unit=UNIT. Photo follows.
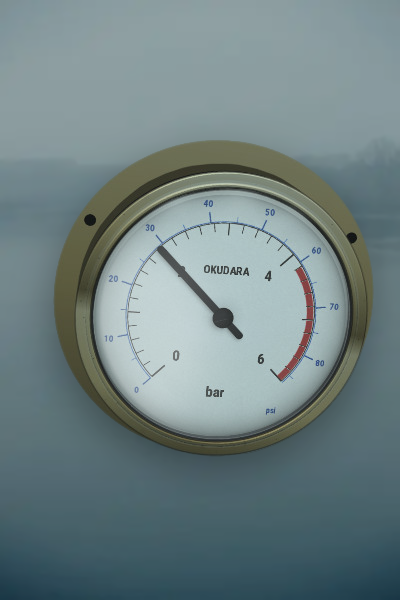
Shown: value=2 unit=bar
